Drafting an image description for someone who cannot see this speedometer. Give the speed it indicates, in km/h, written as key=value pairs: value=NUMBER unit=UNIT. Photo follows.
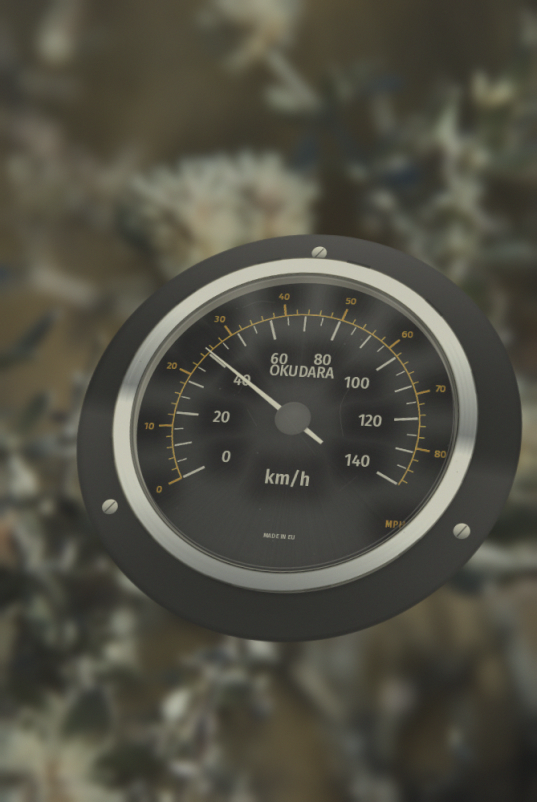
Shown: value=40 unit=km/h
